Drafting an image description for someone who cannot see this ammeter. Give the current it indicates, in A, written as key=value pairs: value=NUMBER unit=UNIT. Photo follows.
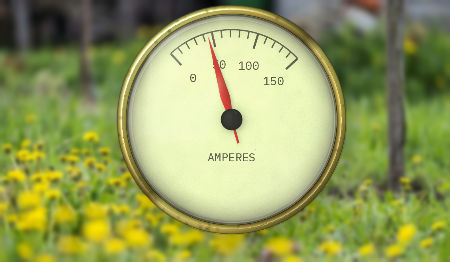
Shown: value=45 unit=A
